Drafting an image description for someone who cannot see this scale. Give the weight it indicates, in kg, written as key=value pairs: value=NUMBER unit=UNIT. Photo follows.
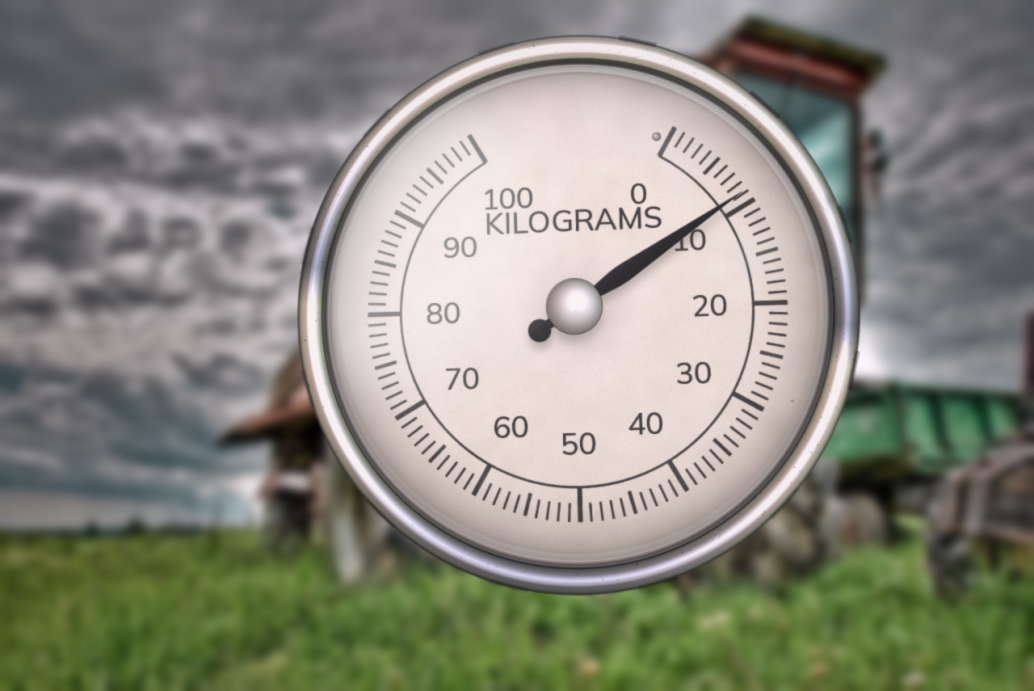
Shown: value=9 unit=kg
